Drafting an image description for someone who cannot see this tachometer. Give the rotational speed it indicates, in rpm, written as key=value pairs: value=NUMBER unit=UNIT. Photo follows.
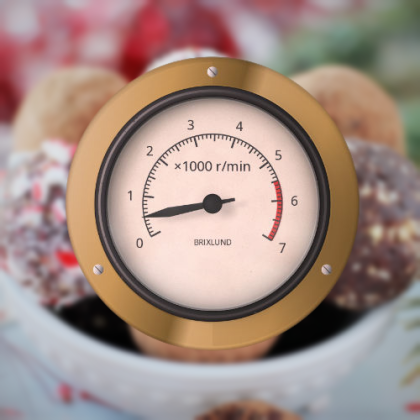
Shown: value=500 unit=rpm
